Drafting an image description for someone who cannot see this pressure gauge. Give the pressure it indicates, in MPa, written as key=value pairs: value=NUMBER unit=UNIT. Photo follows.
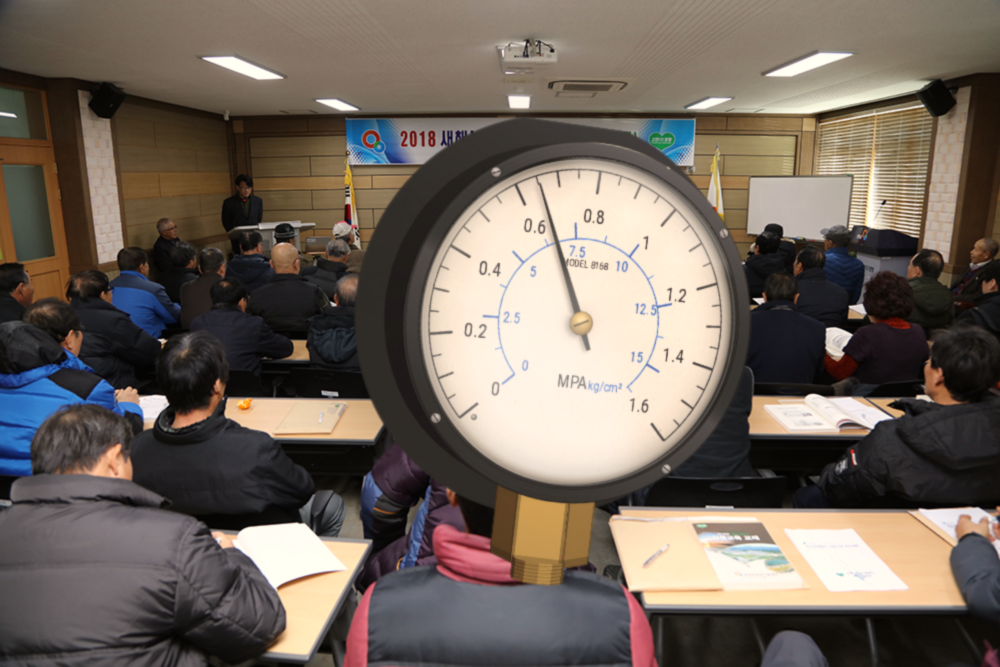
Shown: value=0.65 unit=MPa
